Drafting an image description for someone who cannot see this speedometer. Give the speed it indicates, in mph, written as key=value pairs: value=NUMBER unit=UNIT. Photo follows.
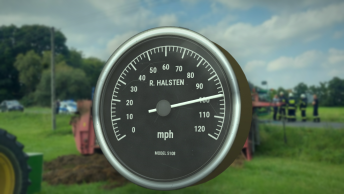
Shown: value=100 unit=mph
